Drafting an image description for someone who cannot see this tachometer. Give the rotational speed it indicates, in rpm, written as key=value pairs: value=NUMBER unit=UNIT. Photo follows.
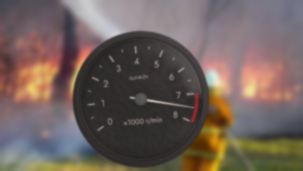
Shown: value=7500 unit=rpm
